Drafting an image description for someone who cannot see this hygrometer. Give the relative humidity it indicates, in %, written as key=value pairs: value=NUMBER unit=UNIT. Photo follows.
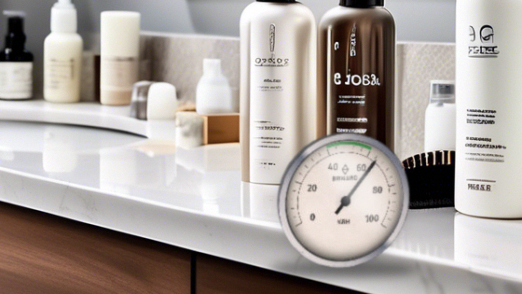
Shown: value=64 unit=%
